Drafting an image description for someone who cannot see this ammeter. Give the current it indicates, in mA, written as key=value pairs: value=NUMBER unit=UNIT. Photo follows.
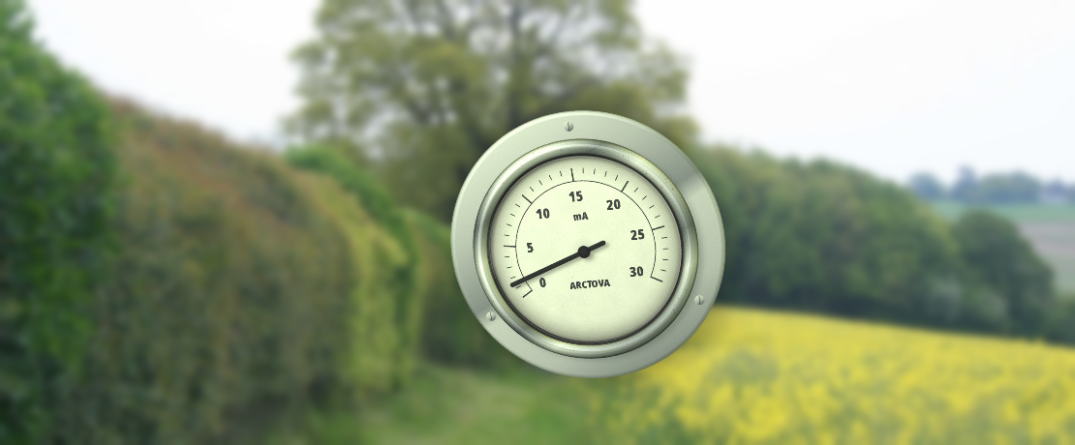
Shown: value=1.5 unit=mA
